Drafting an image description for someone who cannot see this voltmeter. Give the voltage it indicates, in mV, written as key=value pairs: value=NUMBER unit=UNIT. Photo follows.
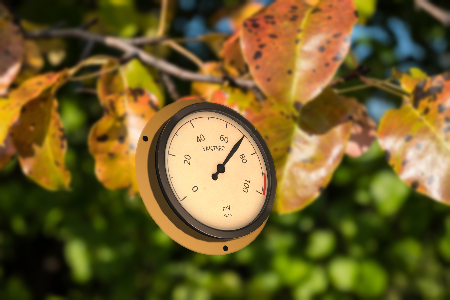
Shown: value=70 unit=mV
